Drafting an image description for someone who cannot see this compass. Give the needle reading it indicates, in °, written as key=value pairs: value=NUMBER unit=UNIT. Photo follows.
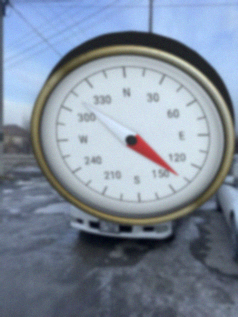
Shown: value=135 unit=°
